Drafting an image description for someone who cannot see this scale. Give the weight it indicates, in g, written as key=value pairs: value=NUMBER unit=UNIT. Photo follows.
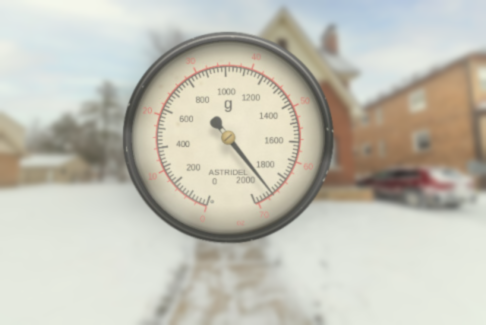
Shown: value=1900 unit=g
